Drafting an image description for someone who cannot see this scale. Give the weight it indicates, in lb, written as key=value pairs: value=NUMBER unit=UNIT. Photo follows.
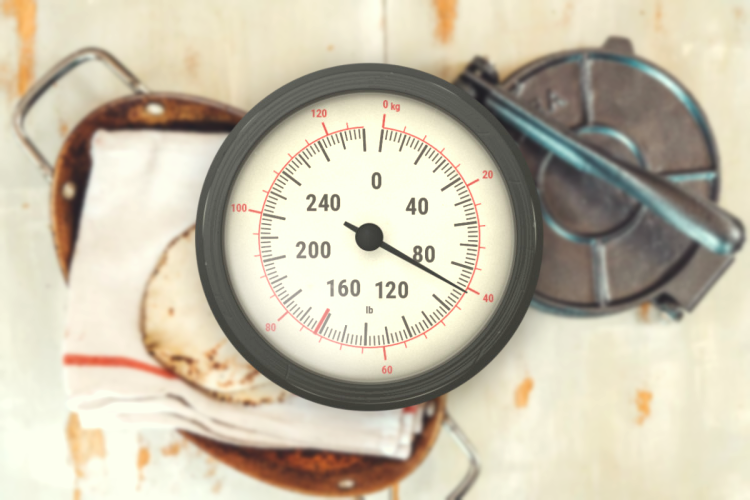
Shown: value=90 unit=lb
